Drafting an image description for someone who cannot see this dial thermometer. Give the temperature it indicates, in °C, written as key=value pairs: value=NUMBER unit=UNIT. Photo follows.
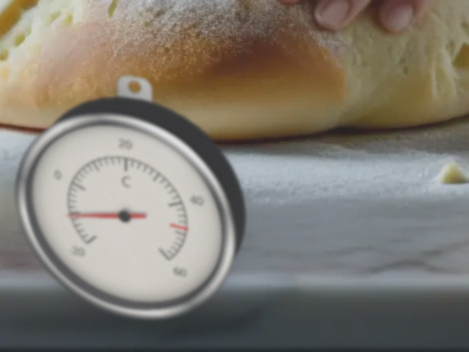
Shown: value=-10 unit=°C
